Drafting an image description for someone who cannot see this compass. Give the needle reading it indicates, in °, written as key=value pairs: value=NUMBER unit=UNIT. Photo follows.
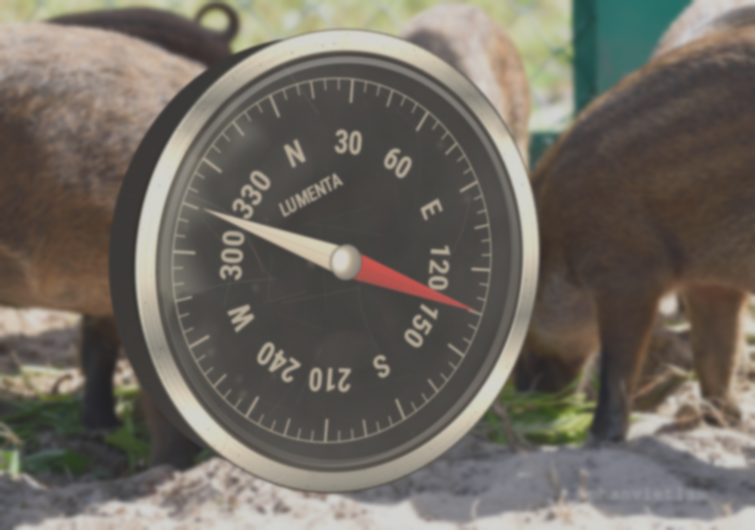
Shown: value=135 unit=°
